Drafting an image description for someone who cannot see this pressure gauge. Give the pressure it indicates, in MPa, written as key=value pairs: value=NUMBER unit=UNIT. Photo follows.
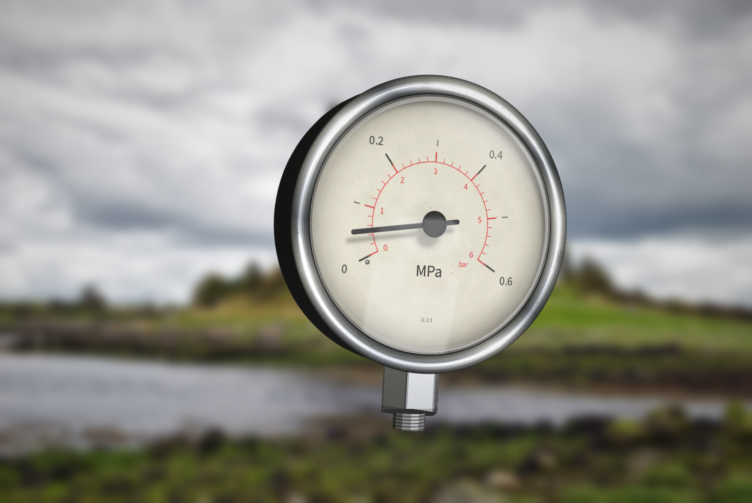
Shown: value=0.05 unit=MPa
